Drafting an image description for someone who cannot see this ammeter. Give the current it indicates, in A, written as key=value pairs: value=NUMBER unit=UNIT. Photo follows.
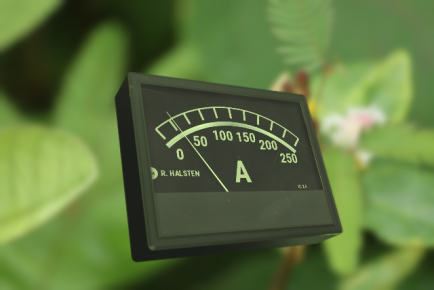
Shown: value=25 unit=A
